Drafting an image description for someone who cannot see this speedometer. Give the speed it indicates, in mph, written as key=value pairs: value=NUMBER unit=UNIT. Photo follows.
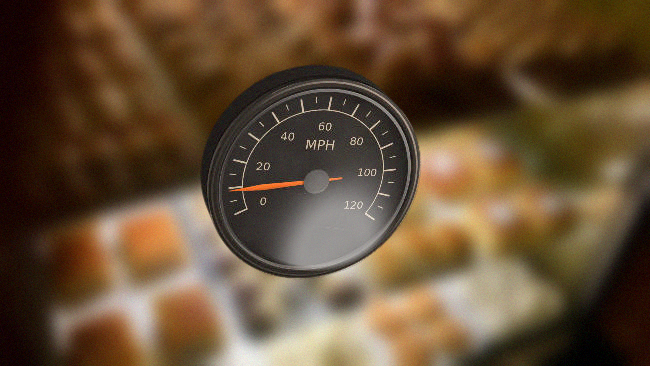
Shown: value=10 unit=mph
